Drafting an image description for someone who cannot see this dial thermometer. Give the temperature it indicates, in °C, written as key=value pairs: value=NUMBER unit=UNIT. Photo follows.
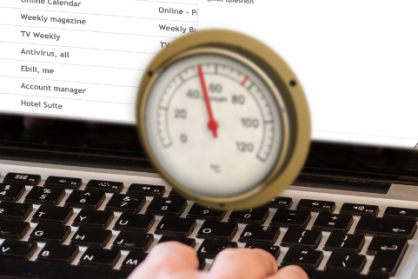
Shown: value=52 unit=°C
